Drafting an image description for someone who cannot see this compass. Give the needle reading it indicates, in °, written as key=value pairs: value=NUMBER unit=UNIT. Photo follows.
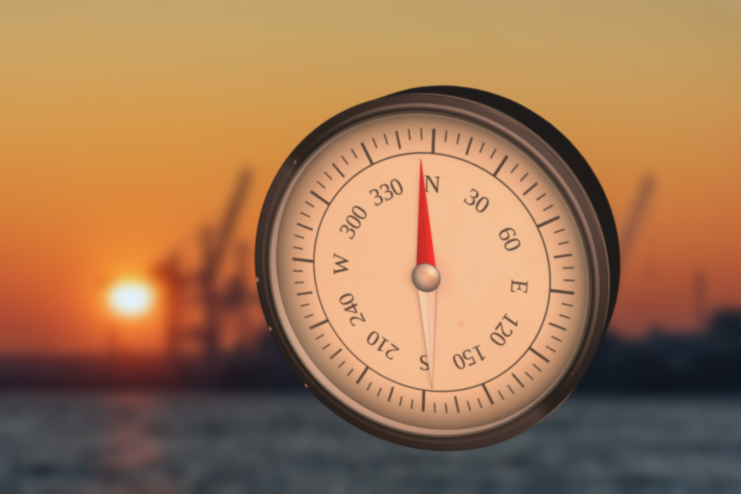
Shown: value=355 unit=°
